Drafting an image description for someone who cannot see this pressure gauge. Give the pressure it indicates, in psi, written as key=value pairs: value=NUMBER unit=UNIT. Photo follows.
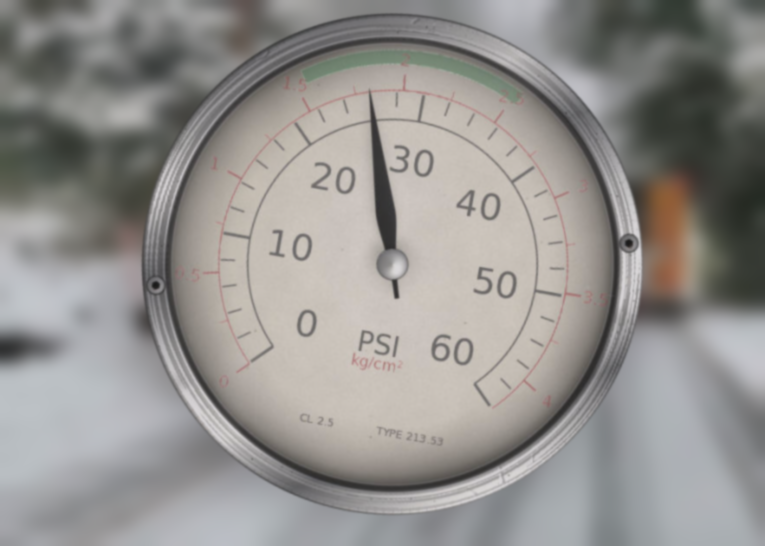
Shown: value=26 unit=psi
